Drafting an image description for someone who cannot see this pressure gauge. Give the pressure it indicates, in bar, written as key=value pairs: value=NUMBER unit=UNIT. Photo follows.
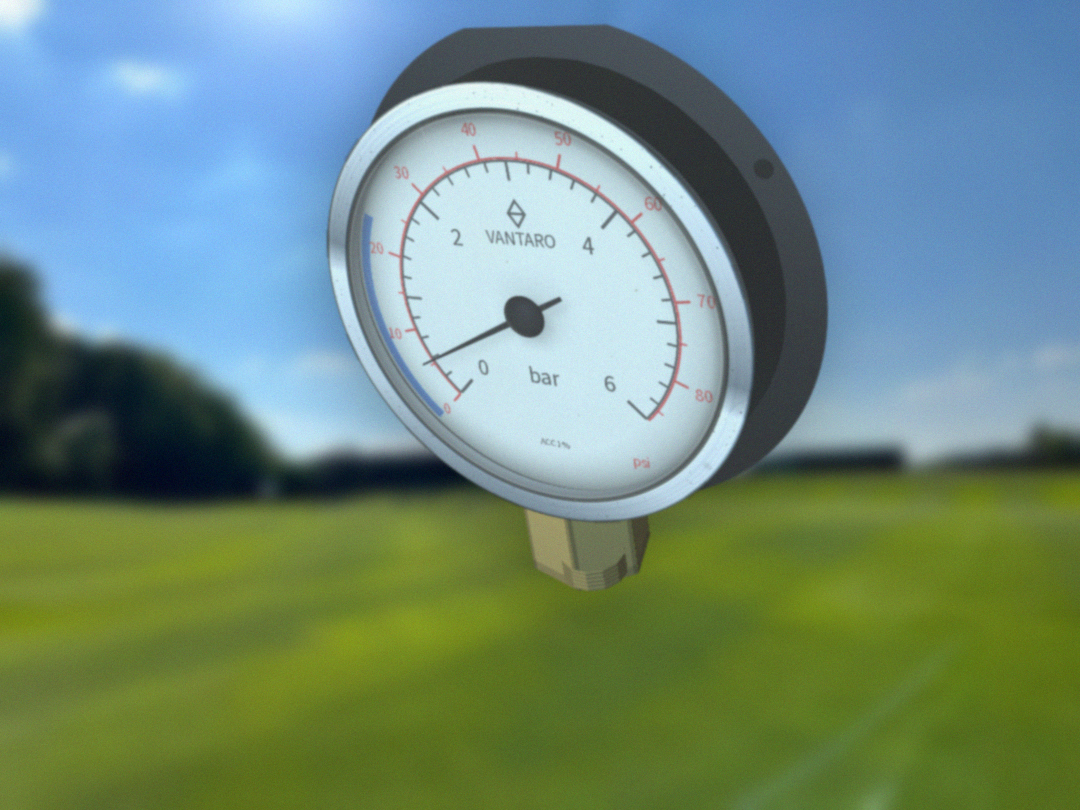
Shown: value=0.4 unit=bar
